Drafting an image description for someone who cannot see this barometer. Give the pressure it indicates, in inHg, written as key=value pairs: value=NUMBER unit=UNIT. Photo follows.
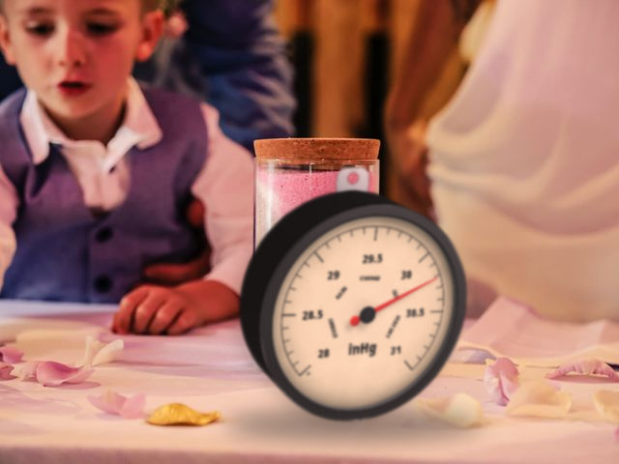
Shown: value=30.2 unit=inHg
